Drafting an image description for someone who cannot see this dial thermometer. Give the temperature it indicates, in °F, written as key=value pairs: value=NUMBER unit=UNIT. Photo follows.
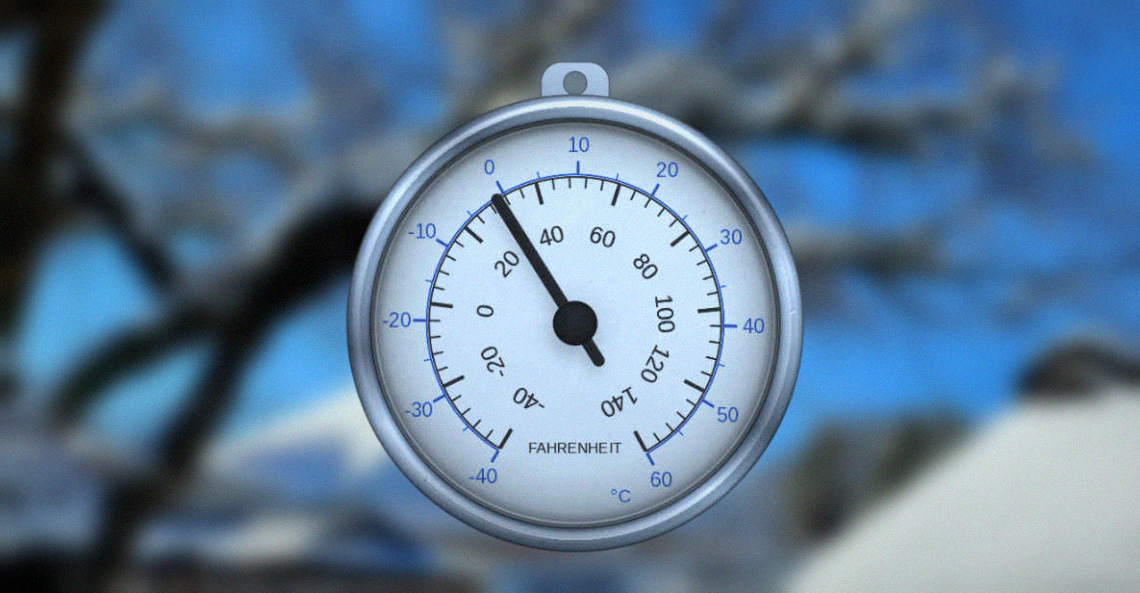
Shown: value=30 unit=°F
